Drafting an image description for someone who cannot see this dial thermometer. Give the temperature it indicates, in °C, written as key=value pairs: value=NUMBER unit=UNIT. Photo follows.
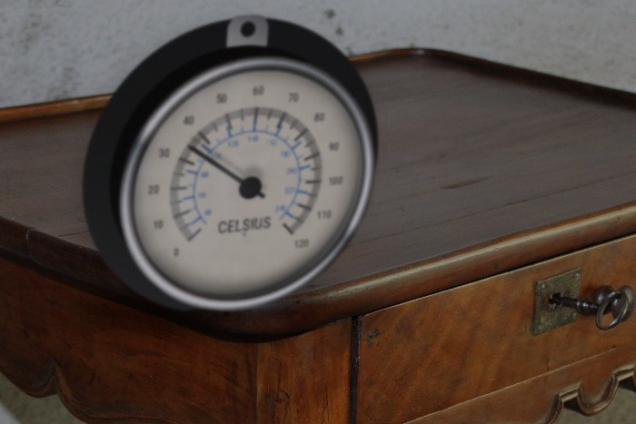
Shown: value=35 unit=°C
